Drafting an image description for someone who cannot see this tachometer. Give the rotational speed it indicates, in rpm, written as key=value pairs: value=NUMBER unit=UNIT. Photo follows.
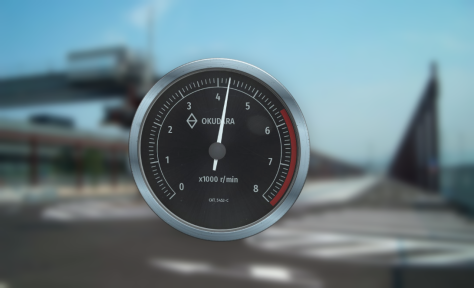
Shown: value=4300 unit=rpm
